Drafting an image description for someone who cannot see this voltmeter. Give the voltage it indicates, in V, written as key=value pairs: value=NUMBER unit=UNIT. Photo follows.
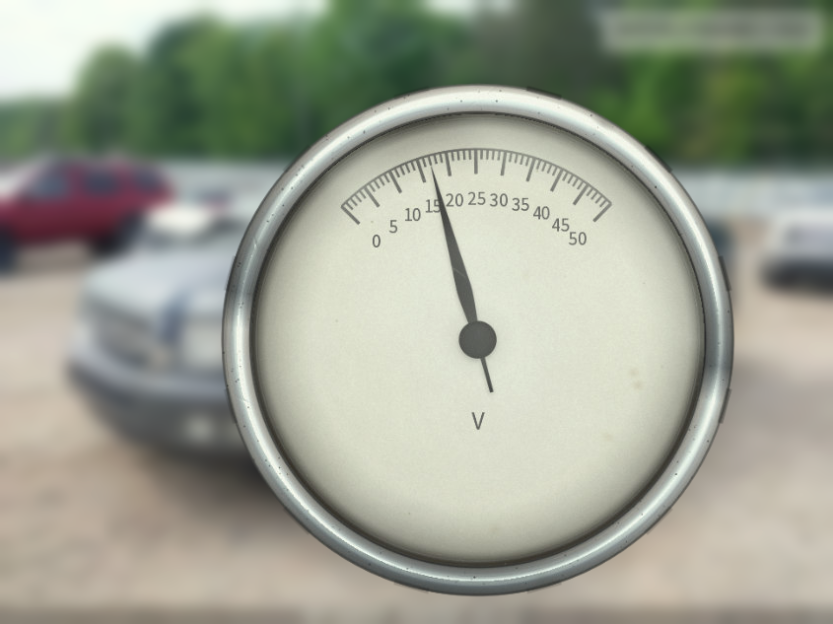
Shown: value=17 unit=V
